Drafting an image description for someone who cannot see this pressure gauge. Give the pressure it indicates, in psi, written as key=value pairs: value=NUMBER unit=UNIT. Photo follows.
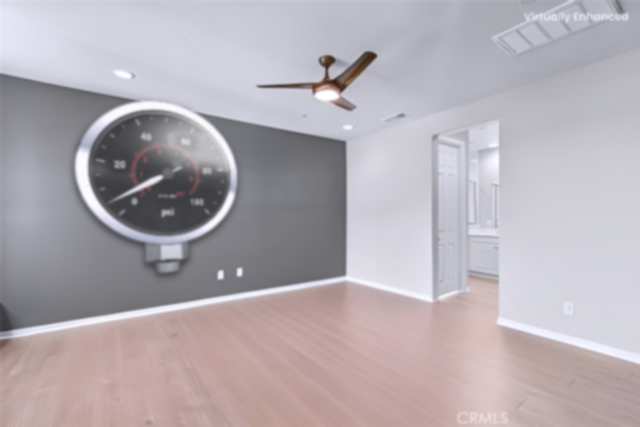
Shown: value=5 unit=psi
